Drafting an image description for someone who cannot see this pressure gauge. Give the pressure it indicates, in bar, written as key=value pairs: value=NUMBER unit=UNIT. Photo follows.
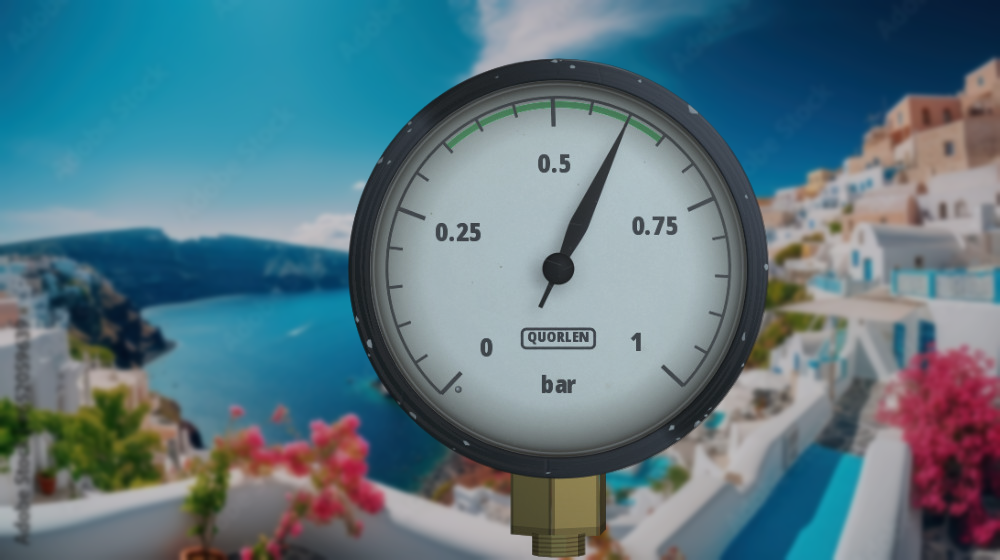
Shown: value=0.6 unit=bar
